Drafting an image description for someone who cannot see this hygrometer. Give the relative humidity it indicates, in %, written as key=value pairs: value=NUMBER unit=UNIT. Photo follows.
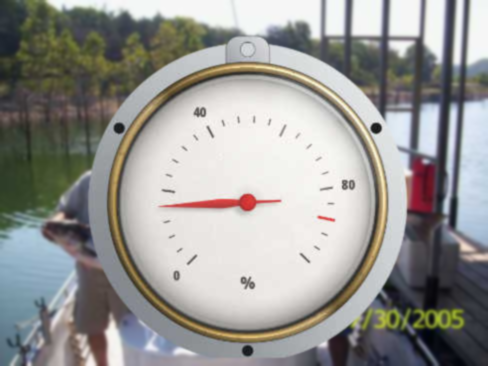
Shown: value=16 unit=%
